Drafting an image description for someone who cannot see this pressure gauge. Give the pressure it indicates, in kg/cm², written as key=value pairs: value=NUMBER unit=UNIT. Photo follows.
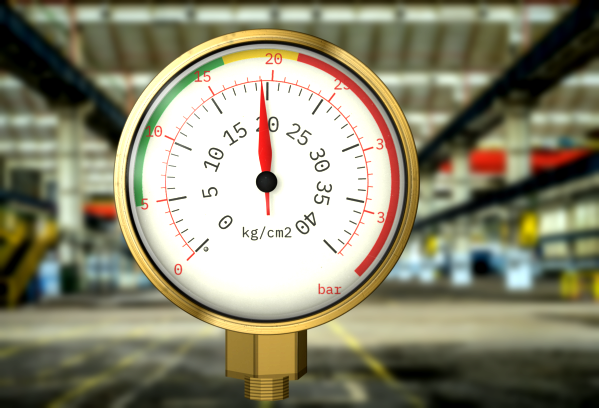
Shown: value=19.5 unit=kg/cm²
